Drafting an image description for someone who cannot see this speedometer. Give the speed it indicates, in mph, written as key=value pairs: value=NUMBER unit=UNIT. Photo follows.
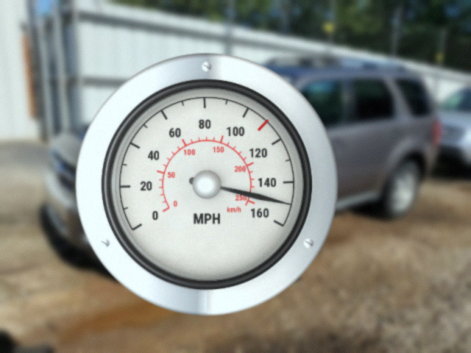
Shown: value=150 unit=mph
